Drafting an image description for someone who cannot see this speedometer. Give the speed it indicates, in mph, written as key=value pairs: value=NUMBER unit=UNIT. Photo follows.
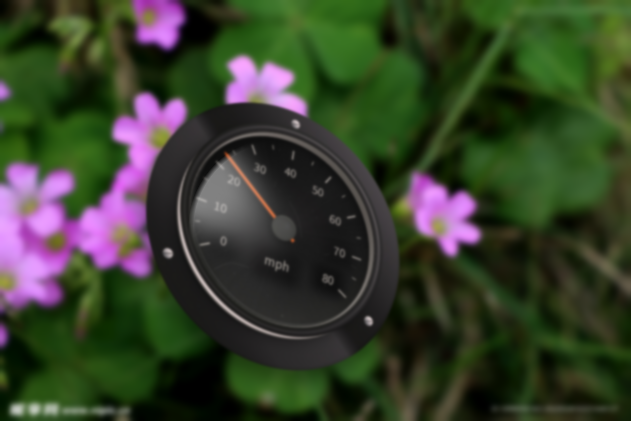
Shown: value=22.5 unit=mph
